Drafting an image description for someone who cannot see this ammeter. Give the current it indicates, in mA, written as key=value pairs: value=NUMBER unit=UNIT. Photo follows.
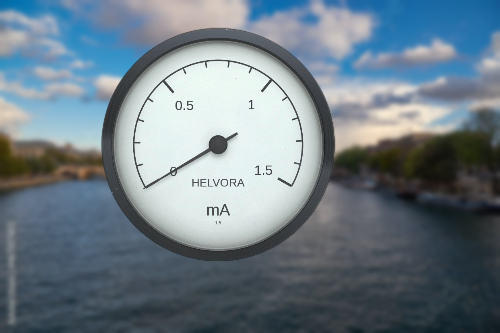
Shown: value=0 unit=mA
